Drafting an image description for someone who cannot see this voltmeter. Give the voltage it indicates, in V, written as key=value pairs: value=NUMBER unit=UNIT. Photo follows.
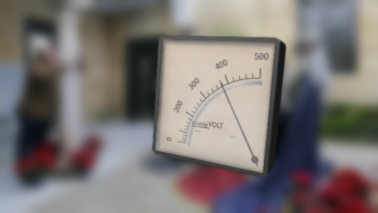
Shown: value=380 unit=V
